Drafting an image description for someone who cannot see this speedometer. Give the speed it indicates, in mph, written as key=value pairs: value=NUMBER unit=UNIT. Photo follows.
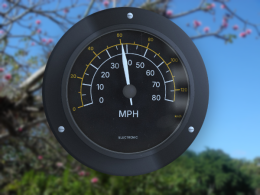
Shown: value=37.5 unit=mph
